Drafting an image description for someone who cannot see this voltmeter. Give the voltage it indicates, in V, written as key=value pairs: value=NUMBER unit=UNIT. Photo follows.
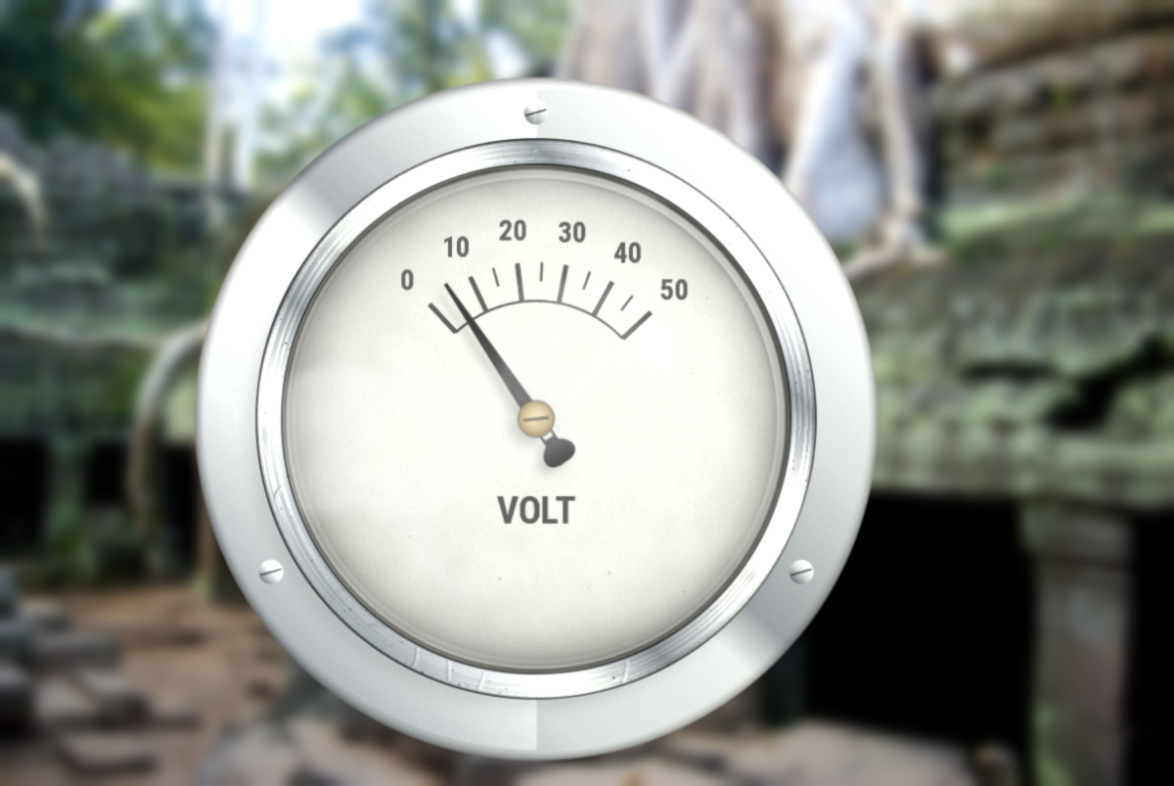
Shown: value=5 unit=V
